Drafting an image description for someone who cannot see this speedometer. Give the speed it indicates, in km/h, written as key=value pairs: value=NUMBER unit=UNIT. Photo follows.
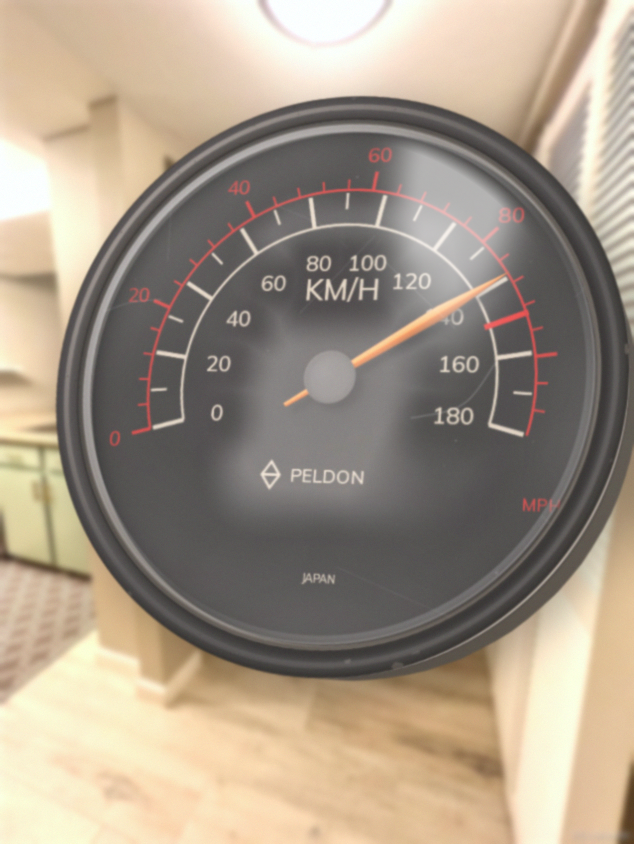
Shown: value=140 unit=km/h
